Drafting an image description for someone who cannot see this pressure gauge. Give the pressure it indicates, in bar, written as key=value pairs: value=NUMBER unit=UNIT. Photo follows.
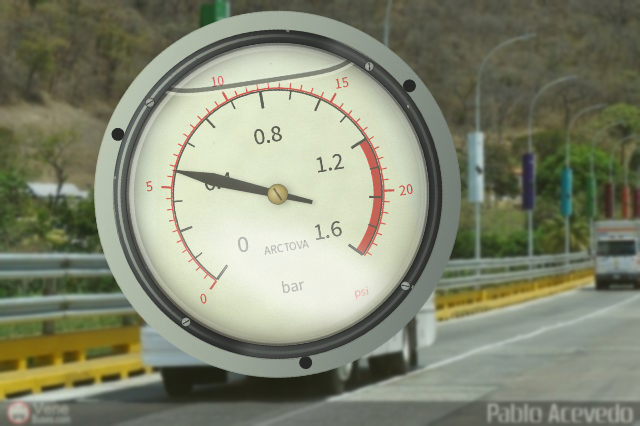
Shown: value=0.4 unit=bar
